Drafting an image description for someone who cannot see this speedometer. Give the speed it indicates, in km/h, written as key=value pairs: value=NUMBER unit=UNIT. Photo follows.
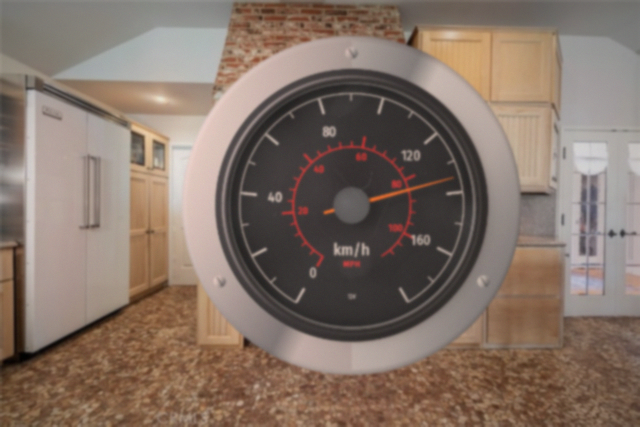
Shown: value=135 unit=km/h
